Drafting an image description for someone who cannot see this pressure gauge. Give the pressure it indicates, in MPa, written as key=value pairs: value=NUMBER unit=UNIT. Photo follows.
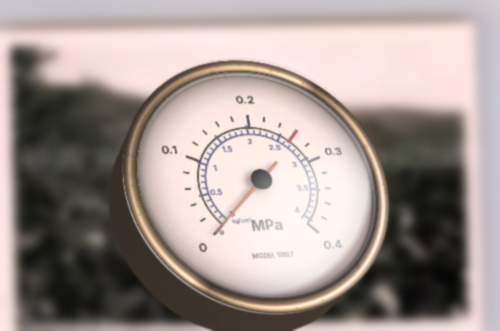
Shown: value=0 unit=MPa
